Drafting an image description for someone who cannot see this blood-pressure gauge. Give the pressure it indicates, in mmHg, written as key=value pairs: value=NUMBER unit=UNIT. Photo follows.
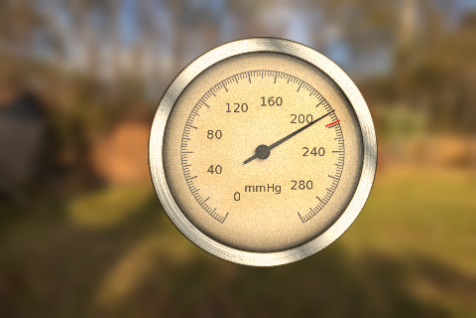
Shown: value=210 unit=mmHg
